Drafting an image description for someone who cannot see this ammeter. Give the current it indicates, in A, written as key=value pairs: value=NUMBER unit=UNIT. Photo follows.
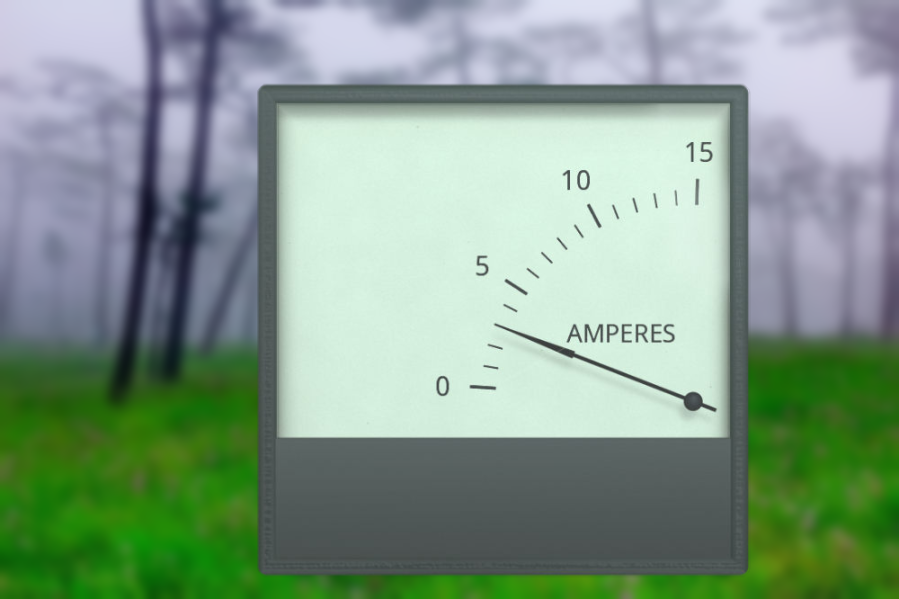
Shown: value=3 unit=A
